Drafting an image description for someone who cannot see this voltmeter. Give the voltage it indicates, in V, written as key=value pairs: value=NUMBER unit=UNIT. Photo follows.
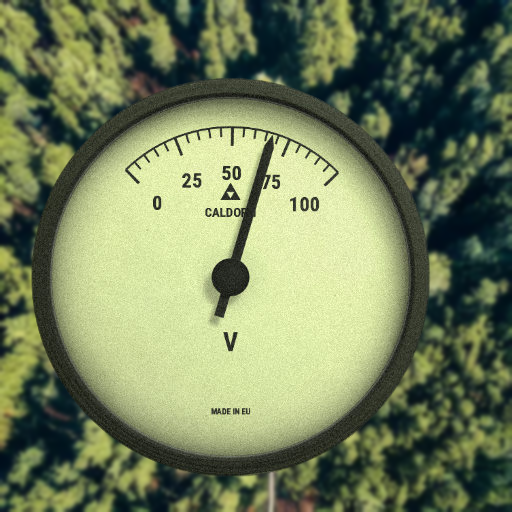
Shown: value=67.5 unit=V
